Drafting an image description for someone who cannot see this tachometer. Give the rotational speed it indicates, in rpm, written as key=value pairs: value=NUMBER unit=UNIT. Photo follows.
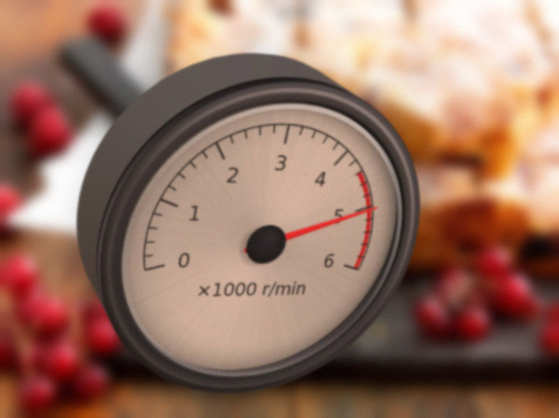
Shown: value=5000 unit=rpm
